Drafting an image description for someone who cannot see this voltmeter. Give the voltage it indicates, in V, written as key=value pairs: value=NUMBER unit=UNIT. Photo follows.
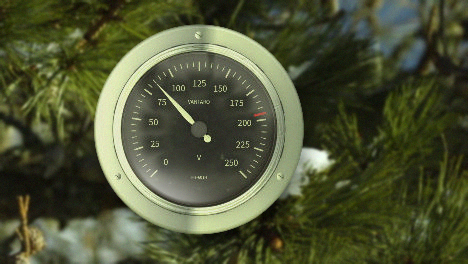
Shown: value=85 unit=V
